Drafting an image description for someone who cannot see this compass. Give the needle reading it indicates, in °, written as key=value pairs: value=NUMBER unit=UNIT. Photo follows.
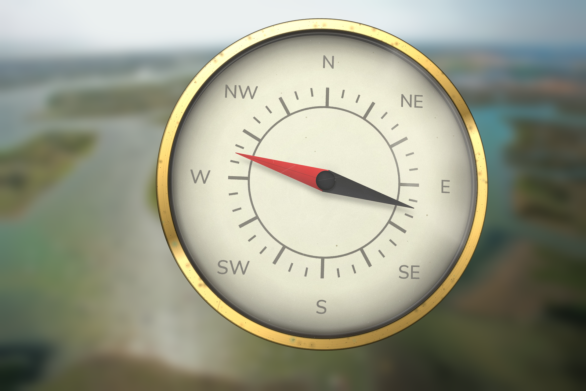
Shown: value=285 unit=°
